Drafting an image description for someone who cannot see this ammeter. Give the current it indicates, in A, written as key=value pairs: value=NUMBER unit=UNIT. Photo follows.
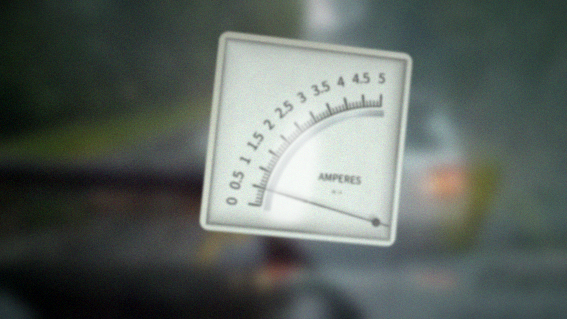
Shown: value=0.5 unit=A
